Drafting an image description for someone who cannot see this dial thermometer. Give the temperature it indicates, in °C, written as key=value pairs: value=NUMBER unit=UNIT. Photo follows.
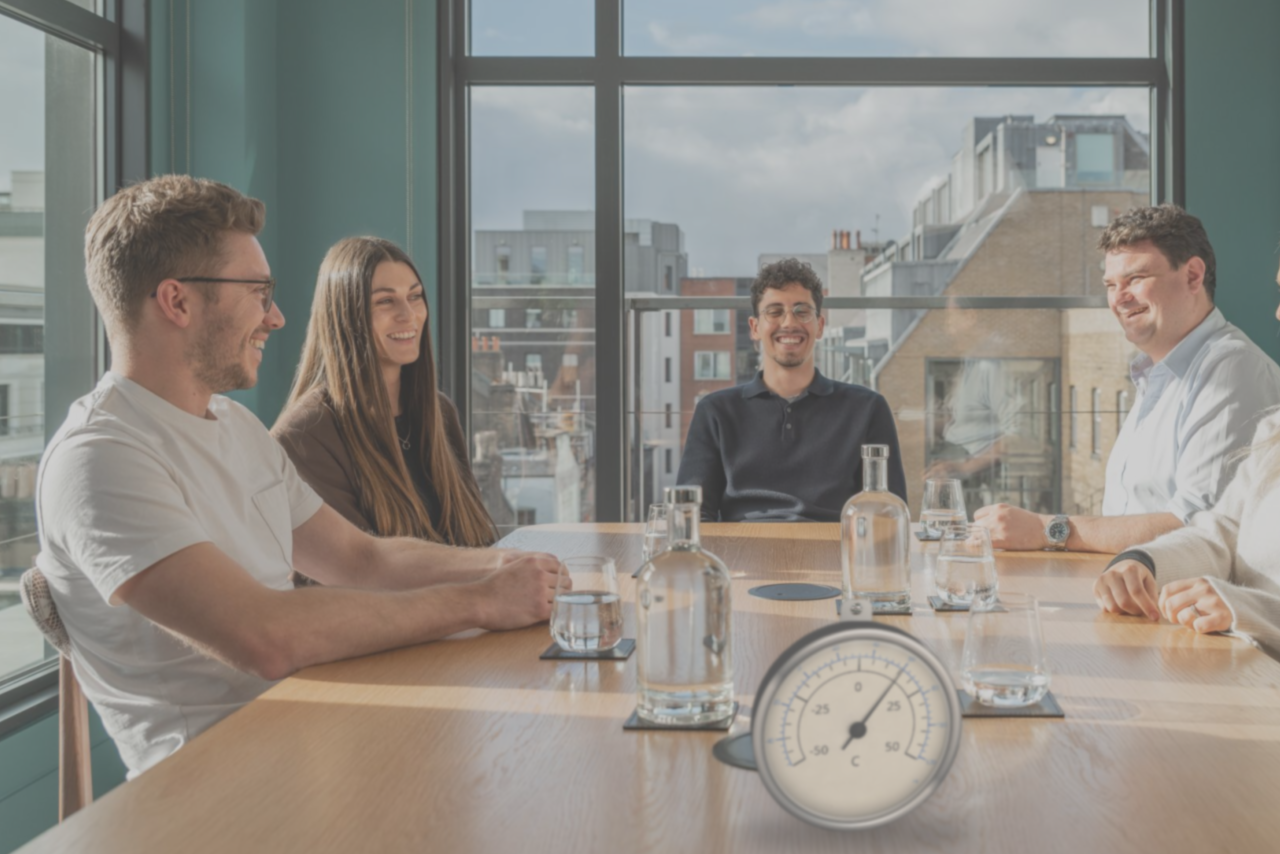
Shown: value=15 unit=°C
